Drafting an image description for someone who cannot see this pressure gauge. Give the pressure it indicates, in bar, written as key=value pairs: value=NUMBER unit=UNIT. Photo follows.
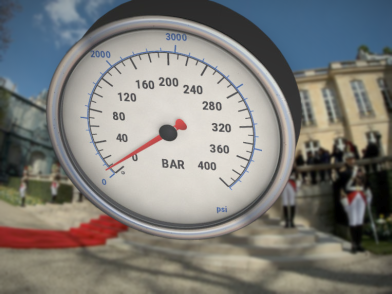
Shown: value=10 unit=bar
